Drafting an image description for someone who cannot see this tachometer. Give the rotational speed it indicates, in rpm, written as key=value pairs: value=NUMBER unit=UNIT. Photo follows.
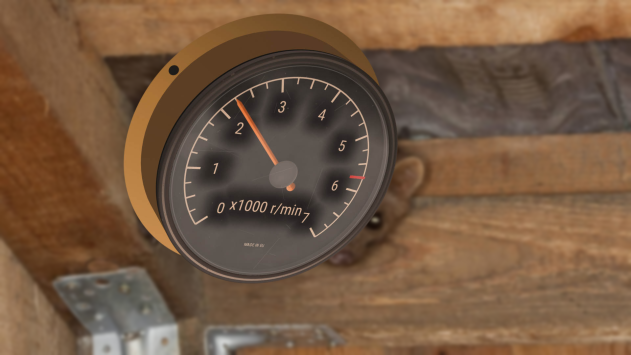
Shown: value=2250 unit=rpm
